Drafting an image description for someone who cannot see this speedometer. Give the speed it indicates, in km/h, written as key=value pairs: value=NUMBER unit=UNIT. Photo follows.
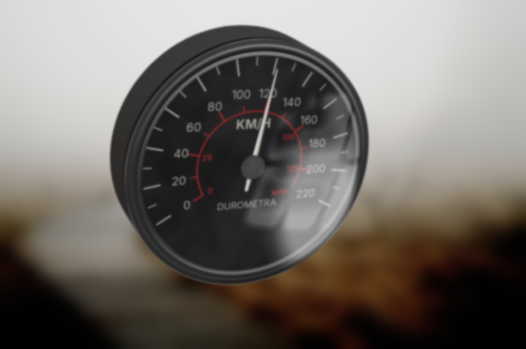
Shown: value=120 unit=km/h
